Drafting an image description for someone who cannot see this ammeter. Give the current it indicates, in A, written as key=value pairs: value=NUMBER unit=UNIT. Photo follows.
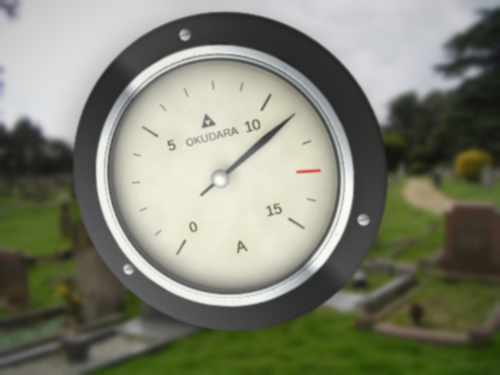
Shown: value=11 unit=A
